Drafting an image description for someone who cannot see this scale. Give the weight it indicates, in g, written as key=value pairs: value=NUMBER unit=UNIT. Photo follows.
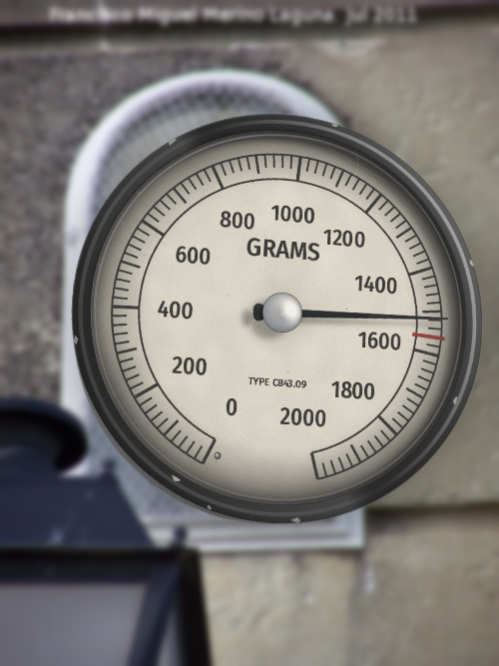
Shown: value=1520 unit=g
